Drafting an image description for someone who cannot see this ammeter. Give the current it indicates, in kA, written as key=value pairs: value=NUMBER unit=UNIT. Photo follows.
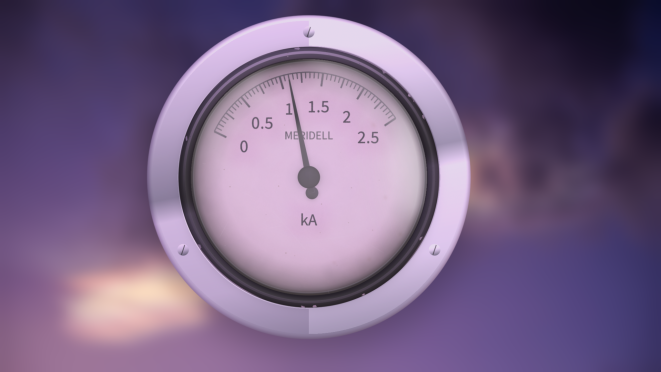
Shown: value=1.1 unit=kA
